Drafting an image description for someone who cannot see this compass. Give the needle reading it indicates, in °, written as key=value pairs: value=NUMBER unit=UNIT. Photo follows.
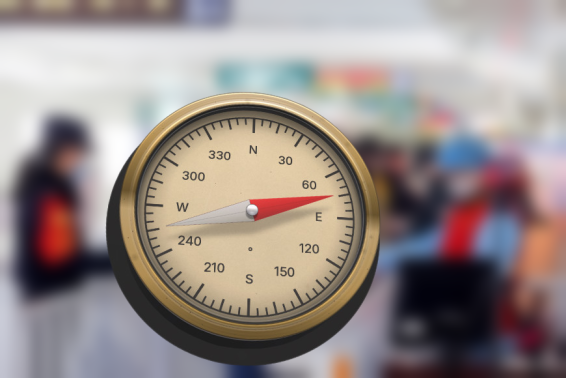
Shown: value=75 unit=°
